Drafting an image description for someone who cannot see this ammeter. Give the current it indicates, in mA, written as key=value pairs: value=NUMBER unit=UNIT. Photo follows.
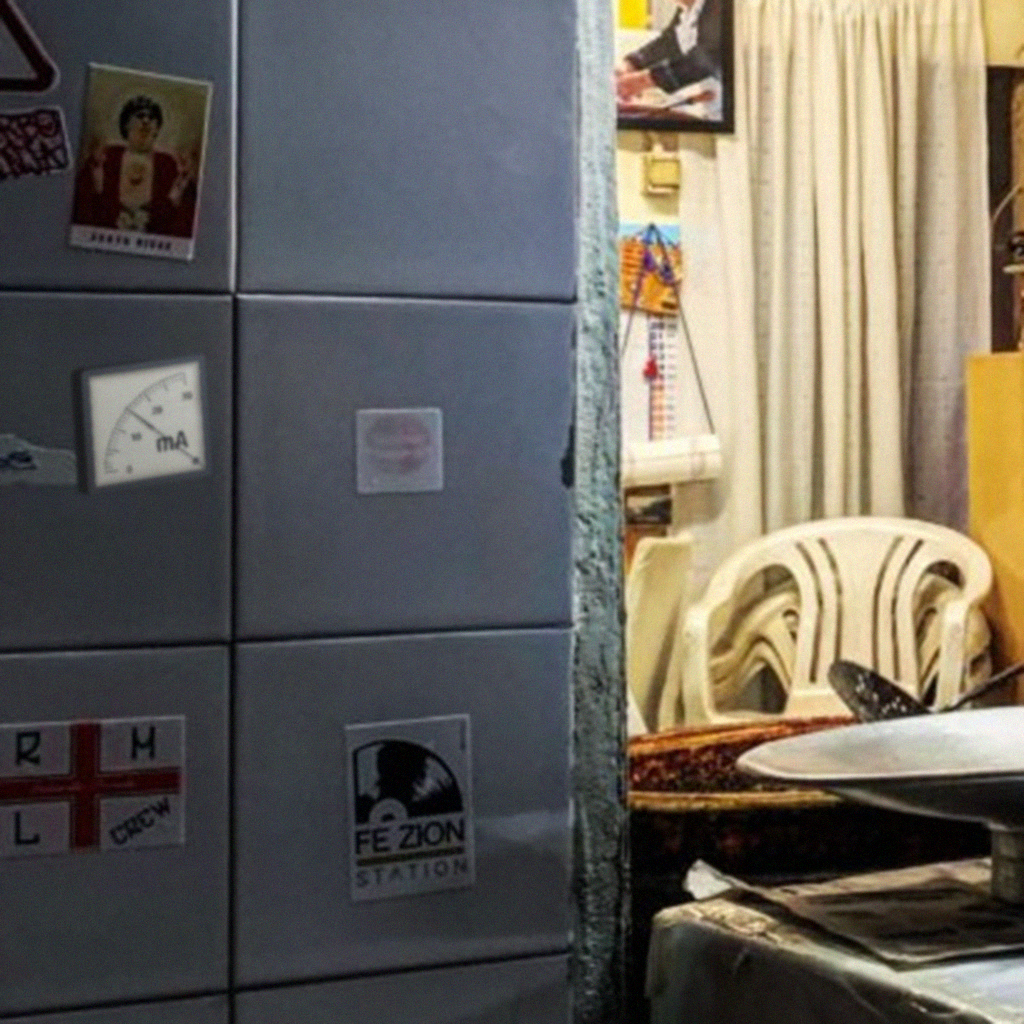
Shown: value=15 unit=mA
